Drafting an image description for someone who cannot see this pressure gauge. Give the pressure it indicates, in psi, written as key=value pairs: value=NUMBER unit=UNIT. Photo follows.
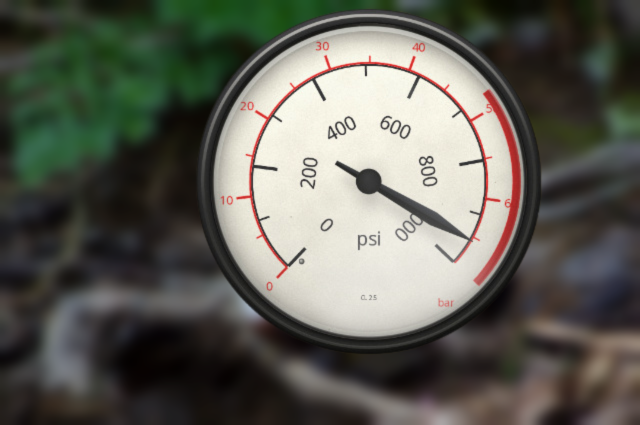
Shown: value=950 unit=psi
